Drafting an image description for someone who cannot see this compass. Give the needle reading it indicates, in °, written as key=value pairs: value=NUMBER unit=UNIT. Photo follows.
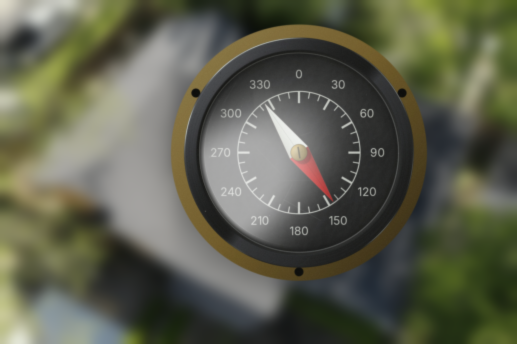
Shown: value=145 unit=°
